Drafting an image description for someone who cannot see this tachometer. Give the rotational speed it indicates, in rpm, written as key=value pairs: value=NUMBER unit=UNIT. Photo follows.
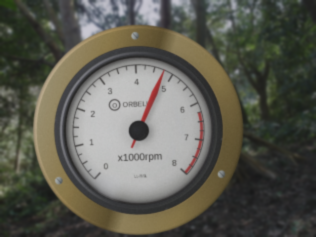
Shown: value=4750 unit=rpm
